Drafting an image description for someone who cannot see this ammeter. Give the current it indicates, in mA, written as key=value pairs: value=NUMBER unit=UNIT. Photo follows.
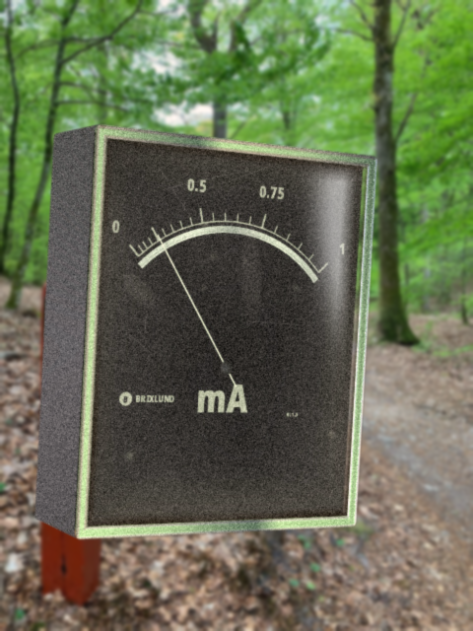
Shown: value=0.25 unit=mA
